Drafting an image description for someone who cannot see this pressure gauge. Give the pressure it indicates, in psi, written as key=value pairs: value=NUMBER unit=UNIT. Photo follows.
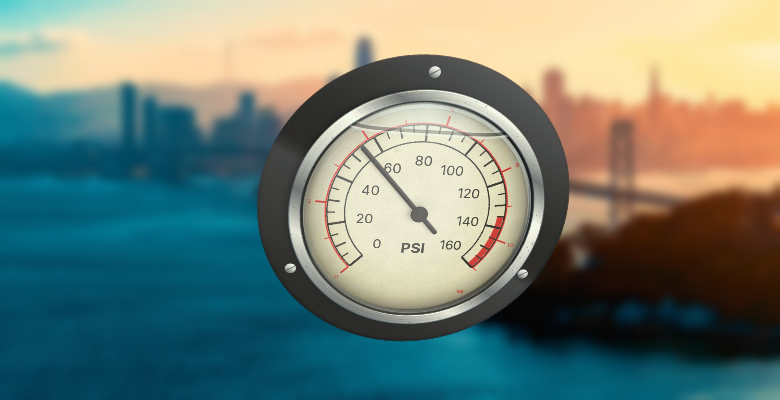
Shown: value=55 unit=psi
